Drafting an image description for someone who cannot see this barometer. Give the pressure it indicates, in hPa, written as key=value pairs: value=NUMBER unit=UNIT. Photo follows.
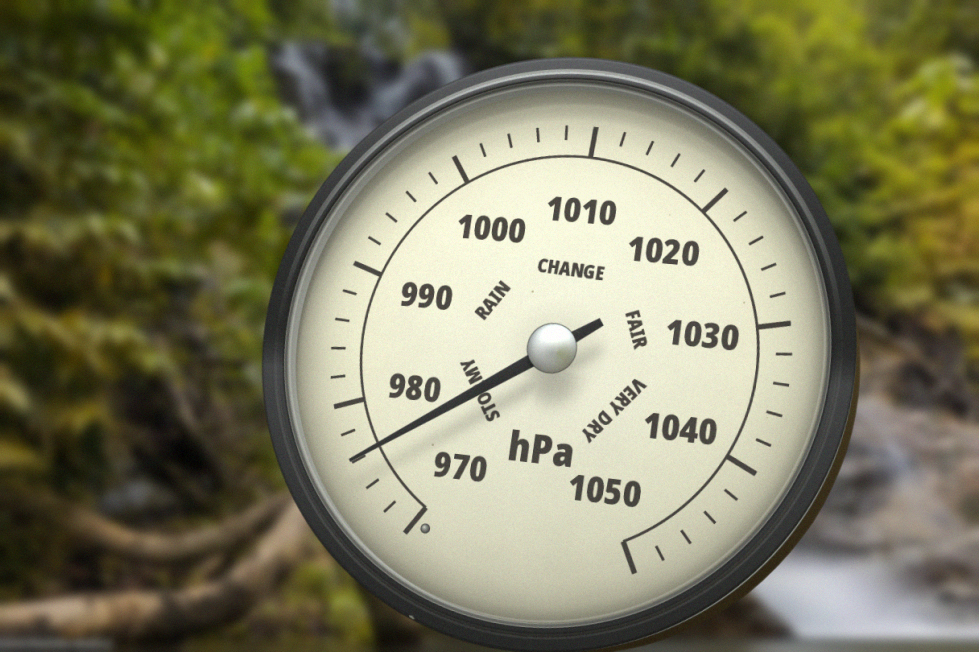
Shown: value=976 unit=hPa
